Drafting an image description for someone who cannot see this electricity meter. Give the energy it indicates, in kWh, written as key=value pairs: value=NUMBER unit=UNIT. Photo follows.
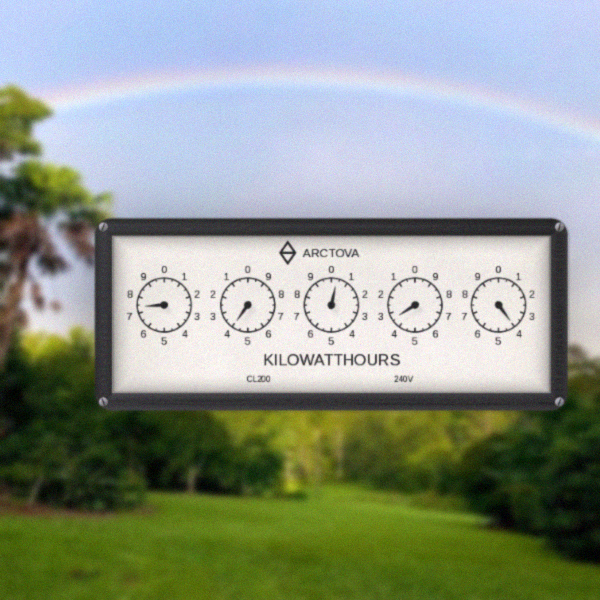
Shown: value=74034 unit=kWh
